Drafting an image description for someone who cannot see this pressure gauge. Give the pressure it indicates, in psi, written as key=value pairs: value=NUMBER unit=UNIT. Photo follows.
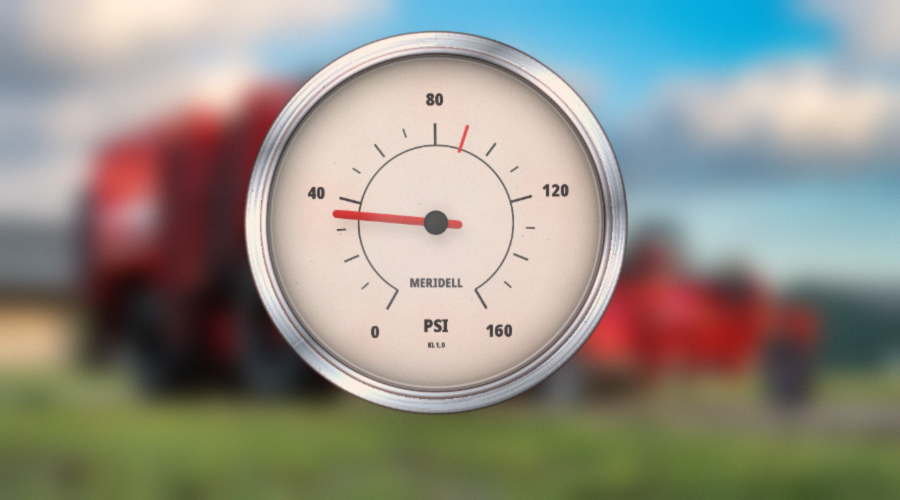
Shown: value=35 unit=psi
